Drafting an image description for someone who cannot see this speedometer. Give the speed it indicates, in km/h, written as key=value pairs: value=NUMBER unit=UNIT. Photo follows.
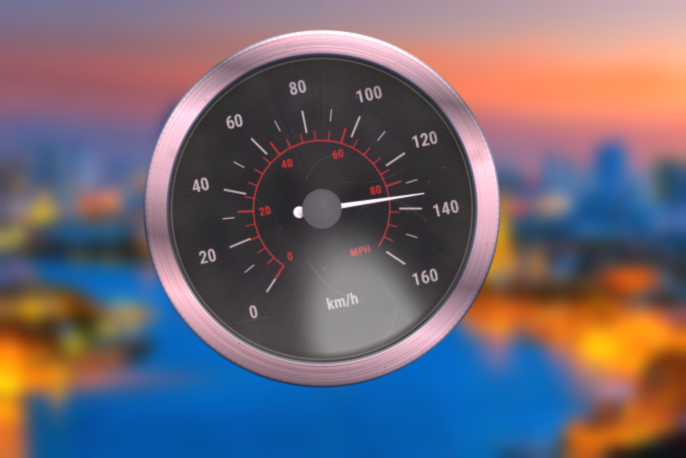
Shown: value=135 unit=km/h
